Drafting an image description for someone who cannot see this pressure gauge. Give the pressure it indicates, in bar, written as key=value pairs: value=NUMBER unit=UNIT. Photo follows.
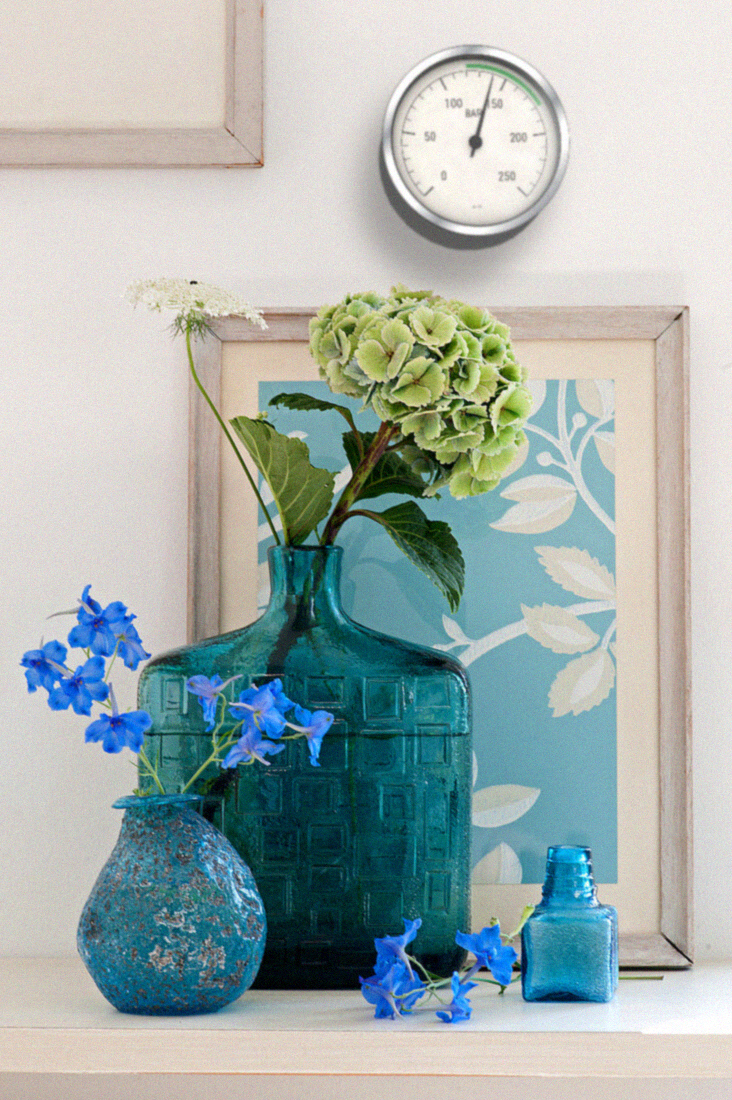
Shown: value=140 unit=bar
